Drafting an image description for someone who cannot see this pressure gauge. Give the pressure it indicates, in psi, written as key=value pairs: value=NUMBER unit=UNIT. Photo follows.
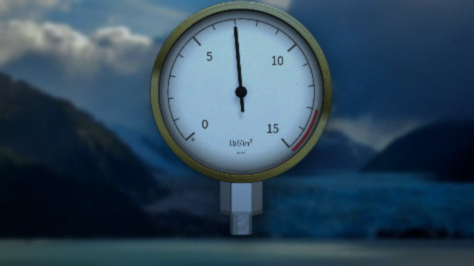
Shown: value=7 unit=psi
